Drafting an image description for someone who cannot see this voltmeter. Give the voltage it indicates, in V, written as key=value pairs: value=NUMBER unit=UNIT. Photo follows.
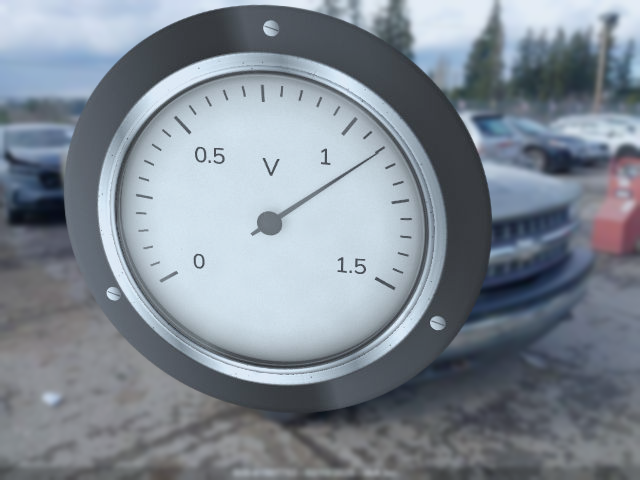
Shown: value=1.1 unit=V
